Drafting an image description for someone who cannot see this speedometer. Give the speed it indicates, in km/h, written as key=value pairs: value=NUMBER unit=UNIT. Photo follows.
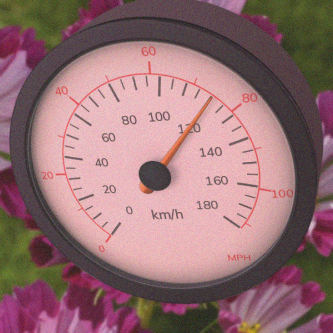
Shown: value=120 unit=km/h
